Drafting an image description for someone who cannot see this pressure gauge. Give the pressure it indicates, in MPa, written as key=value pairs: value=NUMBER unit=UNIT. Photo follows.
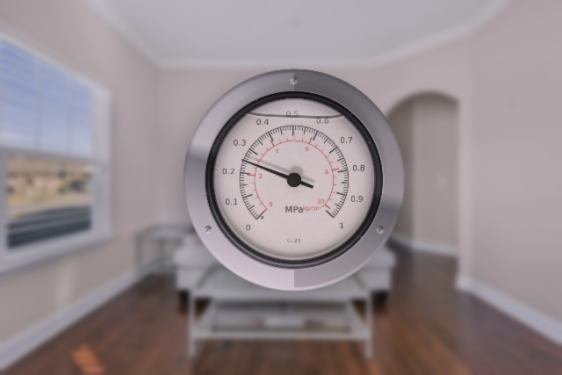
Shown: value=0.25 unit=MPa
